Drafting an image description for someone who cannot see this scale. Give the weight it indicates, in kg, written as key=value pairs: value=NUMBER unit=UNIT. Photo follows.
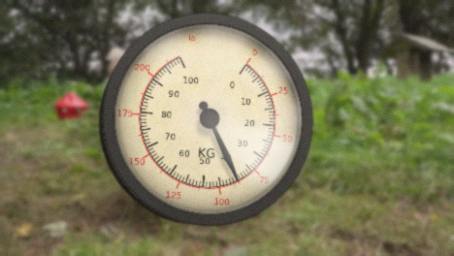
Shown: value=40 unit=kg
